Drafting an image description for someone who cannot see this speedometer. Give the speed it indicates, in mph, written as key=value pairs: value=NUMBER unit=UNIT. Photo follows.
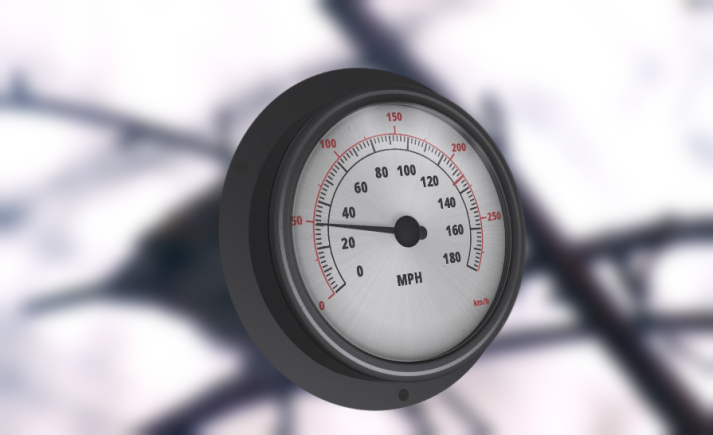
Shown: value=30 unit=mph
